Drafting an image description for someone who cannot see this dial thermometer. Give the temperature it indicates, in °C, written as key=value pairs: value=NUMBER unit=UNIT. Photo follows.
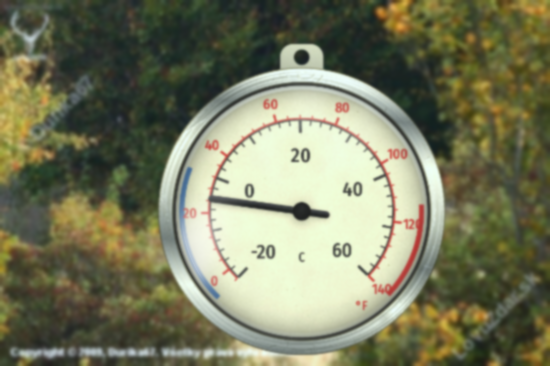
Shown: value=-4 unit=°C
